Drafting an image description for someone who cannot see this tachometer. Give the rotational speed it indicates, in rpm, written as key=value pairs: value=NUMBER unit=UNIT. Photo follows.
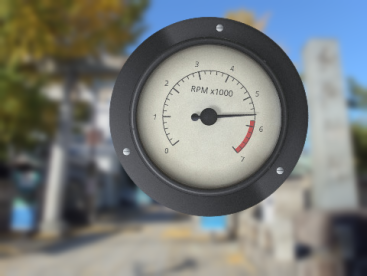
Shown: value=5600 unit=rpm
